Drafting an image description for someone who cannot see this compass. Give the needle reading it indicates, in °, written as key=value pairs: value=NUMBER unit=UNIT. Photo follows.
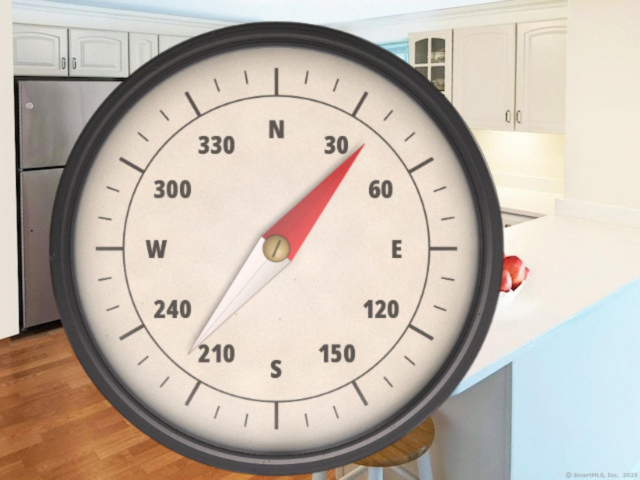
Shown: value=40 unit=°
